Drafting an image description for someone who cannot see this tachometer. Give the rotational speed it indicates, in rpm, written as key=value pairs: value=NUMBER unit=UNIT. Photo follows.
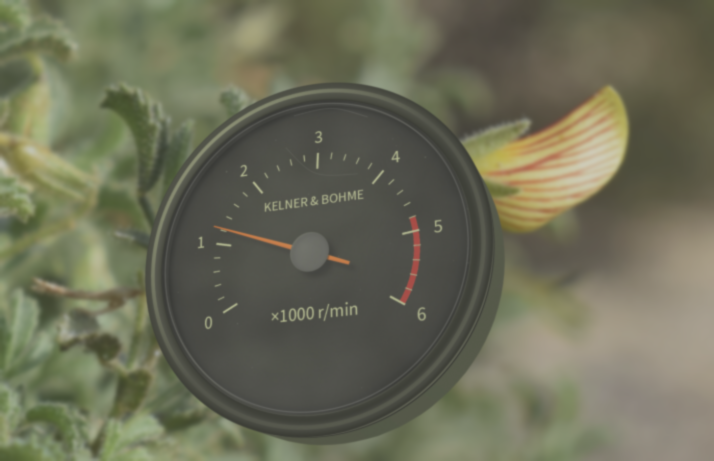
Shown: value=1200 unit=rpm
